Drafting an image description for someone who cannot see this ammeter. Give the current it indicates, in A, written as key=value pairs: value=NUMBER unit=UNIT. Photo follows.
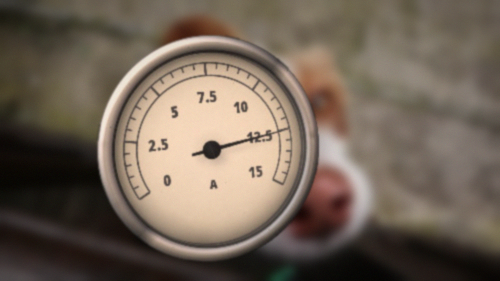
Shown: value=12.5 unit=A
